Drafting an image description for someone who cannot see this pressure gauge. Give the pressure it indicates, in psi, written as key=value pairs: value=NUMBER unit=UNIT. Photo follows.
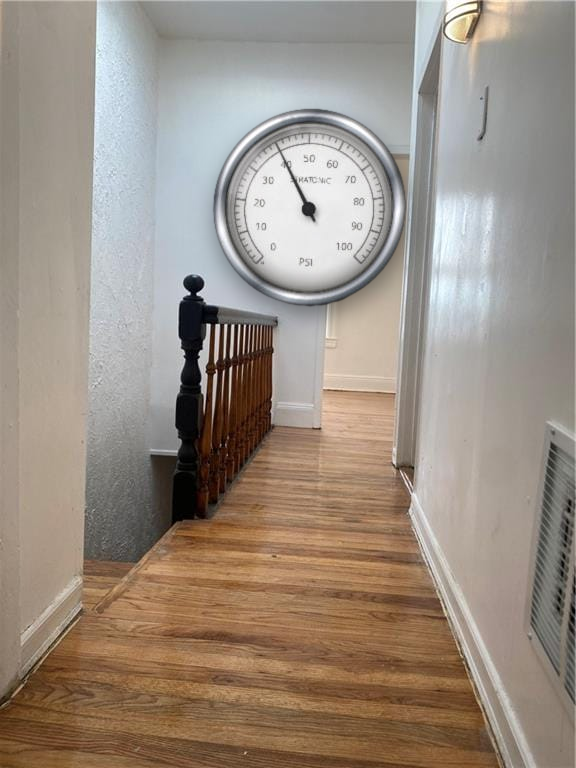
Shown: value=40 unit=psi
